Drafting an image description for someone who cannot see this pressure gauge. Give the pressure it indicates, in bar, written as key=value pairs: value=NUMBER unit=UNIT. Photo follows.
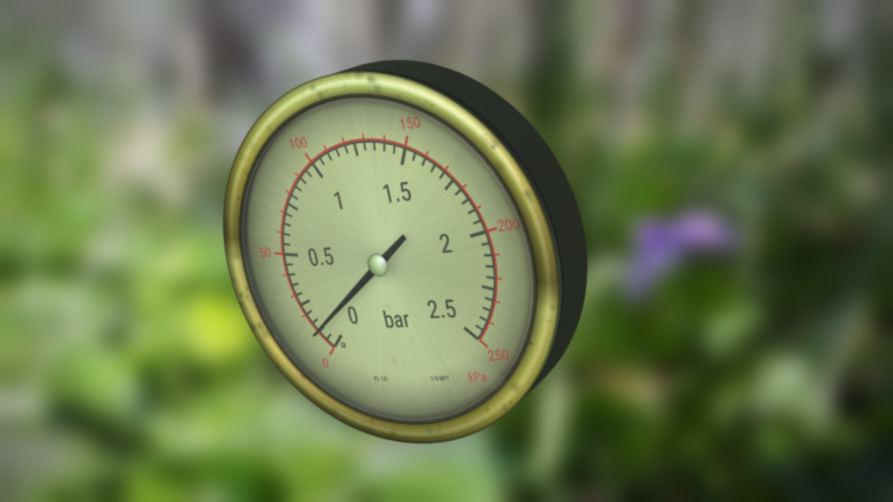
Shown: value=0.1 unit=bar
